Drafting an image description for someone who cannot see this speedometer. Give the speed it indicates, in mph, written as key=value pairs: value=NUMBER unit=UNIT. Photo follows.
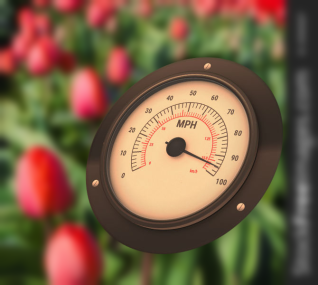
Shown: value=96 unit=mph
